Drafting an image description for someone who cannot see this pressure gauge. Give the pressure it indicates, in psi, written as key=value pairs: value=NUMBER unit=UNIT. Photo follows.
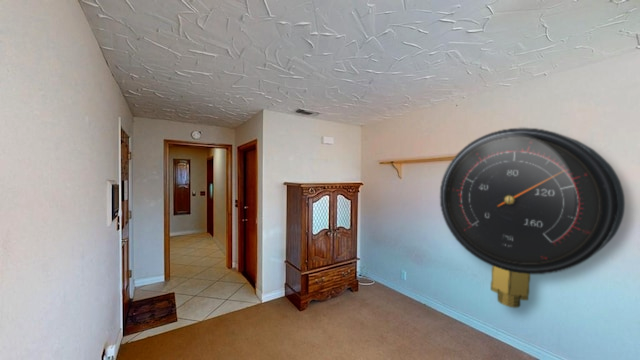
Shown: value=110 unit=psi
